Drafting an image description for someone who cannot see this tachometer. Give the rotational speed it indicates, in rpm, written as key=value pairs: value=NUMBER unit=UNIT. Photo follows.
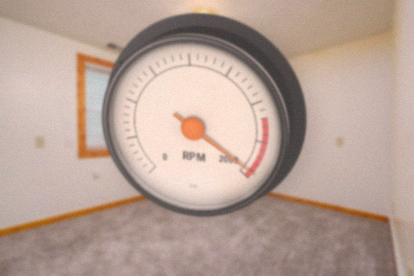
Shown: value=1950 unit=rpm
